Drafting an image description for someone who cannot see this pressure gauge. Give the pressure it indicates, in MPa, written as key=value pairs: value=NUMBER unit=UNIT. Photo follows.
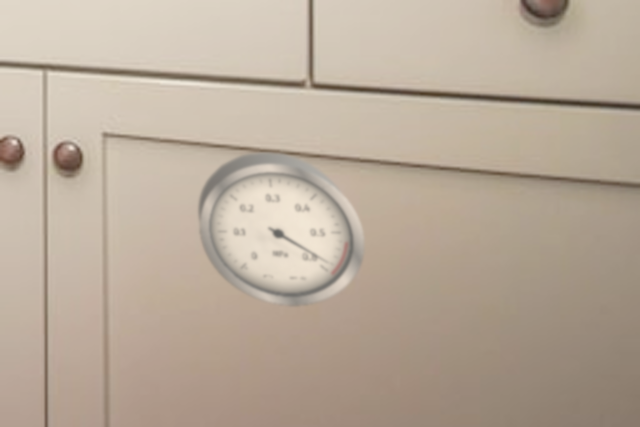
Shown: value=0.58 unit=MPa
